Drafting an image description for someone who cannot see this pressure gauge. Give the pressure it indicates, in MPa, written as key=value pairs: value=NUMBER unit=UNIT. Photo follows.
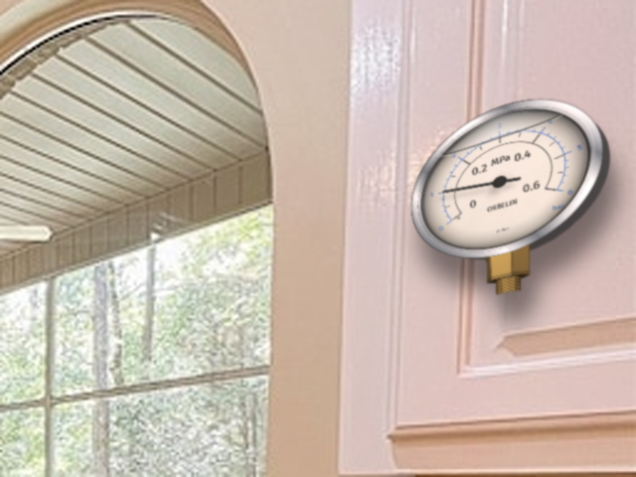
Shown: value=0.1 unit=MPa
